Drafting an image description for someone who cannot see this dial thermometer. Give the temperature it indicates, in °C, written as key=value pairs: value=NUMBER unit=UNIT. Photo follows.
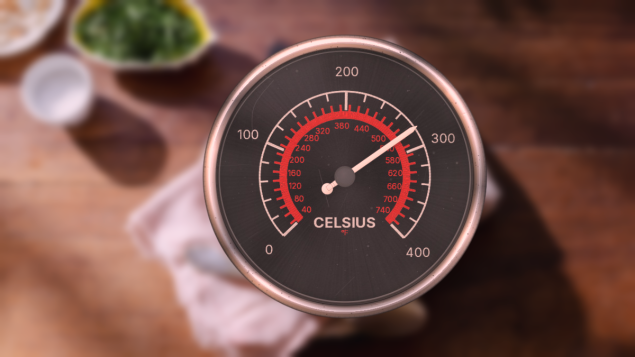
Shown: value=280 unit=°C
